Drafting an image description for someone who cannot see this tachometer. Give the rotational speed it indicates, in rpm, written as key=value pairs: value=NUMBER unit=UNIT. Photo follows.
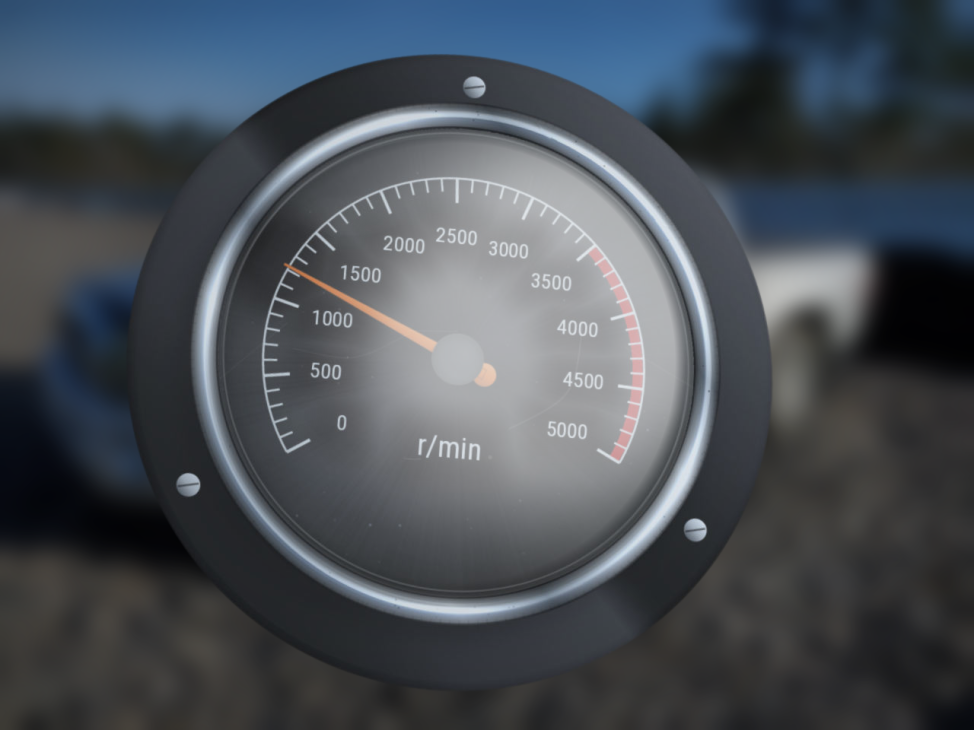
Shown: value=1200 unit=rpm
